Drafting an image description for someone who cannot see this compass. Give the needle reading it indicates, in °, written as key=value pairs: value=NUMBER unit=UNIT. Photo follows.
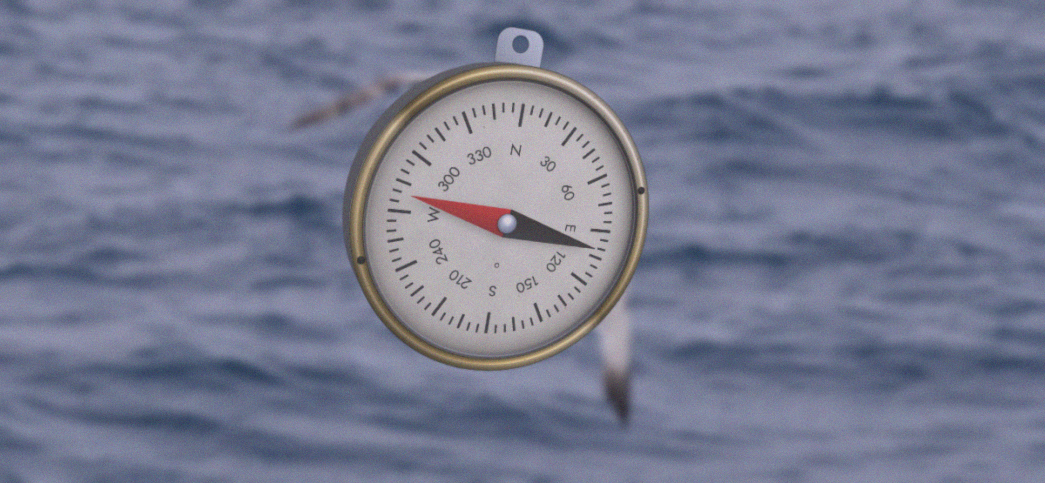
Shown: value=280 unit=°
